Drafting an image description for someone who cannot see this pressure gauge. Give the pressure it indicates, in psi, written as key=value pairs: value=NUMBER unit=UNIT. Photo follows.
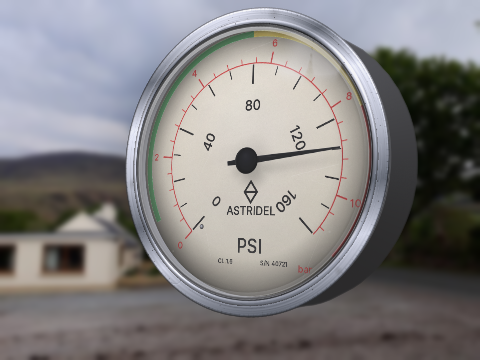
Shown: value=130 unit=psi
